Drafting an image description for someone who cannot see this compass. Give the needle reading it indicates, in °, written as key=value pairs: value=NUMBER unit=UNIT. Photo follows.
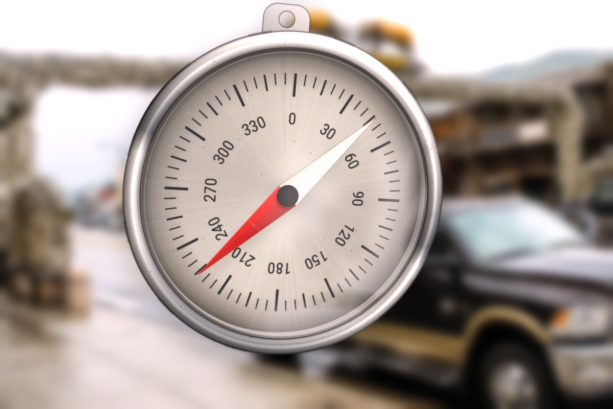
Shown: value=225 unit=°
